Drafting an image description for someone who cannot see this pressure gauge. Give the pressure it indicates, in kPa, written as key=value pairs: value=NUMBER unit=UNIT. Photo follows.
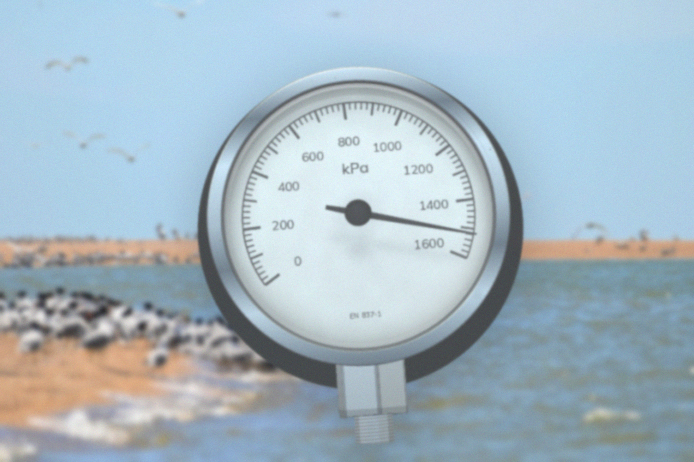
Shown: value=1520 unit=kPa
